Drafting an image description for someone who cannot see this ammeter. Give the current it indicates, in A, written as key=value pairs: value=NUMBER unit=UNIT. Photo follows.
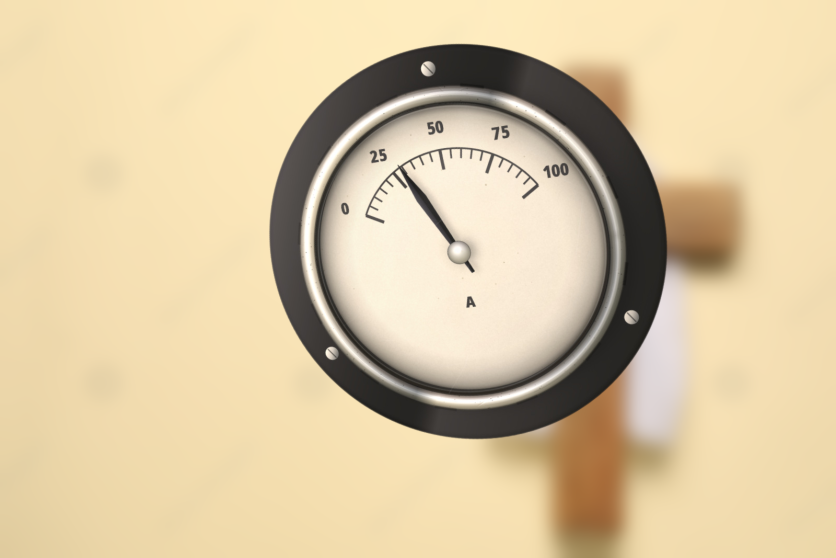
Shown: value=30 unit=A
